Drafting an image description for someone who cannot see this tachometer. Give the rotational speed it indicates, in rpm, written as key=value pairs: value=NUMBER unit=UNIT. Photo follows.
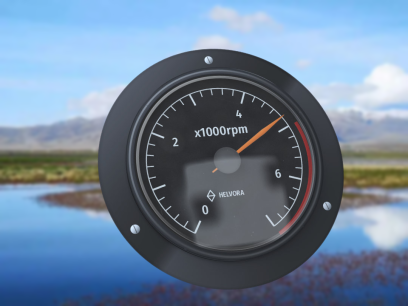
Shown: value=4800 unit=rpm
